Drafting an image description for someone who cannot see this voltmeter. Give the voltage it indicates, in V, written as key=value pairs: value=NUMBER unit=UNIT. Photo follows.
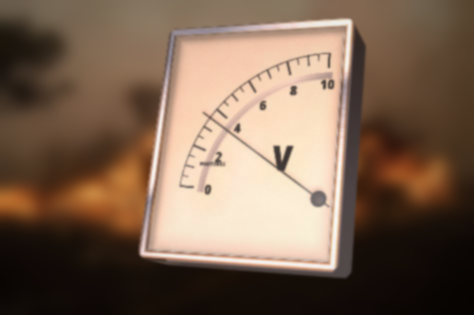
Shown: value=3.5 unit=V
